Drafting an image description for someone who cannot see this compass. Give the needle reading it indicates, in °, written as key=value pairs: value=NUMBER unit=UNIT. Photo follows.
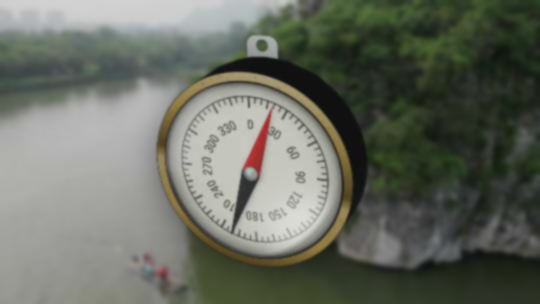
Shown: value=20 unit=°
